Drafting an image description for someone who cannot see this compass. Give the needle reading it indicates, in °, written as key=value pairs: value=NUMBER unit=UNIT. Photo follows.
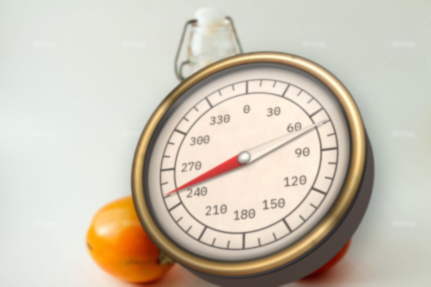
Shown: value=250 unit=°
